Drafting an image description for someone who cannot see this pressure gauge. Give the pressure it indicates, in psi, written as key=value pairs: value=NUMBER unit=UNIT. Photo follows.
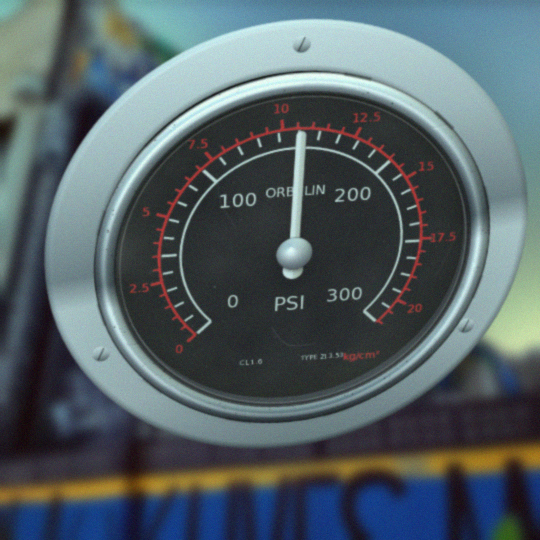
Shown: value=150 unit=psi
